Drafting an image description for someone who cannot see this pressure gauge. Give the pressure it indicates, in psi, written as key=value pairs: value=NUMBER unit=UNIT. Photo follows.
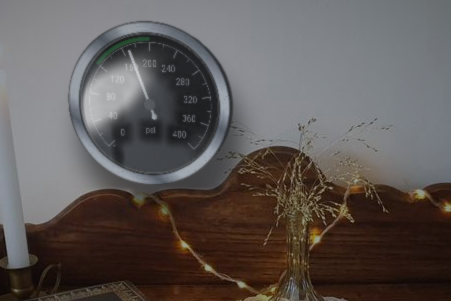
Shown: value=170 unit=psi
